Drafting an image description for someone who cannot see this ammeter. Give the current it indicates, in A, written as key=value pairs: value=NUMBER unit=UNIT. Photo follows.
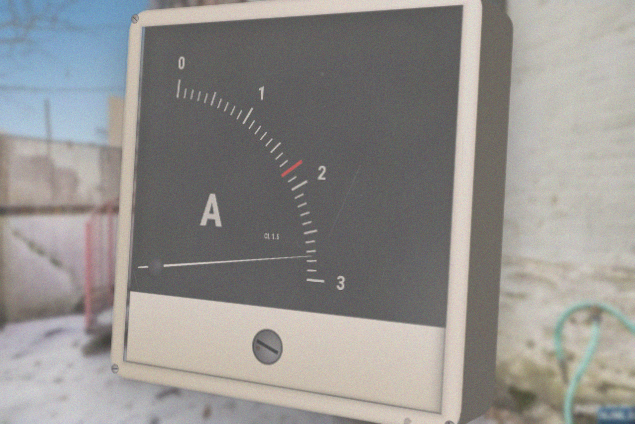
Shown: value=2.75 unit=A
